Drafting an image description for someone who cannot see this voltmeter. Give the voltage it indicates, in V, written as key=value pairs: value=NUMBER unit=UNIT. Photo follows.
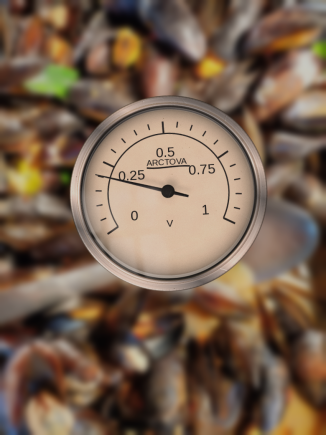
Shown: value=0.2 unit=V
